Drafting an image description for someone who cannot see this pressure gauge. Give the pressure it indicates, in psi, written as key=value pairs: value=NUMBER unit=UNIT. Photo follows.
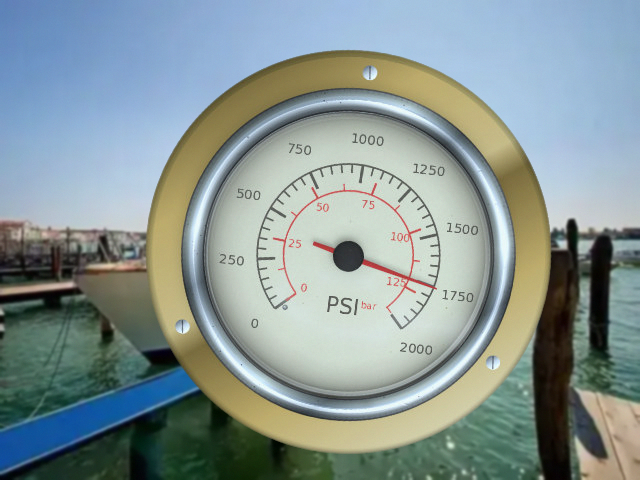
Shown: value=1750 unit=psi
